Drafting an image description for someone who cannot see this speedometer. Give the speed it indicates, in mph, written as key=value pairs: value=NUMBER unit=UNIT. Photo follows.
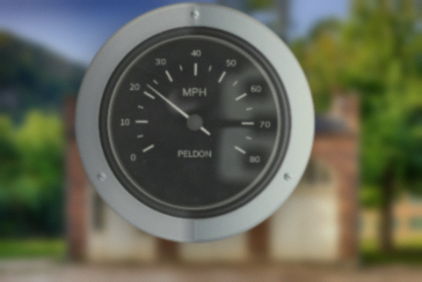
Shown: value=22.5 unit=mph
